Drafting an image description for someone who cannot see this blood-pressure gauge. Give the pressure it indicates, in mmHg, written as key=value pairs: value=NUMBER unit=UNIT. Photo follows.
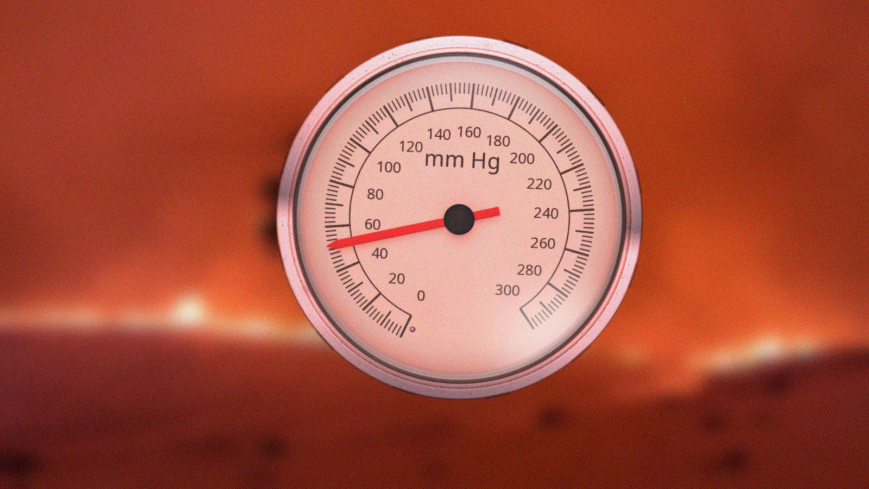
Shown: value=52 unit=mmHg
